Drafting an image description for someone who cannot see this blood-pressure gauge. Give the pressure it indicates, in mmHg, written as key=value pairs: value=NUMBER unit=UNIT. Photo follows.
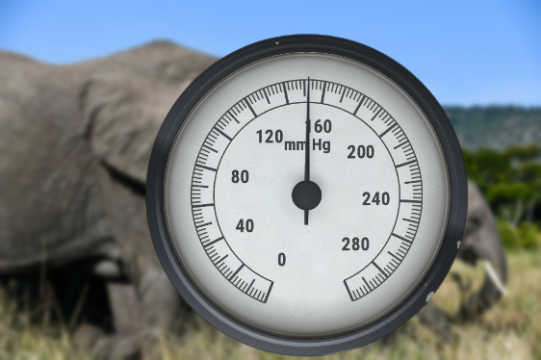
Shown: value=152 unit=mmHg
